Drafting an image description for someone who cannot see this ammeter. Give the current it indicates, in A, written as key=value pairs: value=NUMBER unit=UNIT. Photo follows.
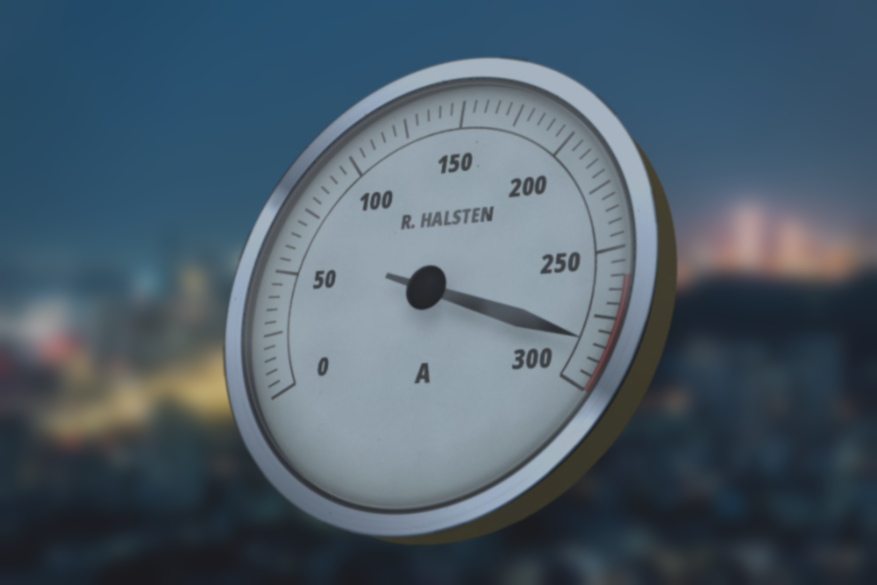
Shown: value=285 unit=A
